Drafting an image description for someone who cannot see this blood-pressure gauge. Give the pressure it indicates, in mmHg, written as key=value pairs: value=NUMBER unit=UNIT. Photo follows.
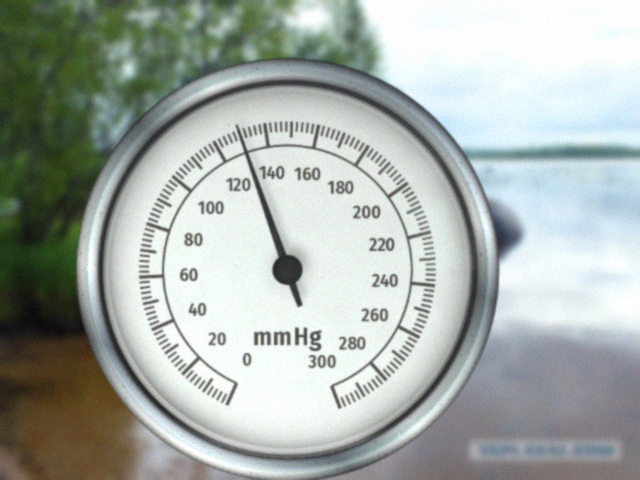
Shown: value=130 unit=mmHg
